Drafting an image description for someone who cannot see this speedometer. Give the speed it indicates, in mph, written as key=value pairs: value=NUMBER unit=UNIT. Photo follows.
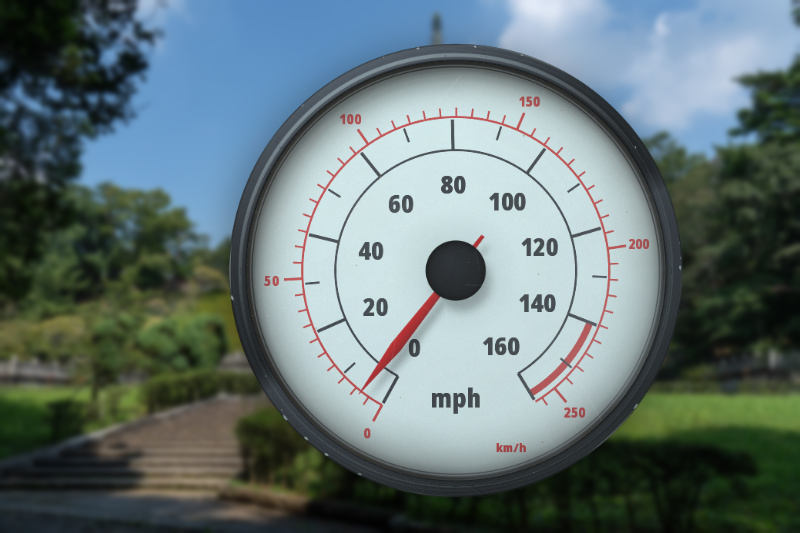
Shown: value=5 unit=mph
